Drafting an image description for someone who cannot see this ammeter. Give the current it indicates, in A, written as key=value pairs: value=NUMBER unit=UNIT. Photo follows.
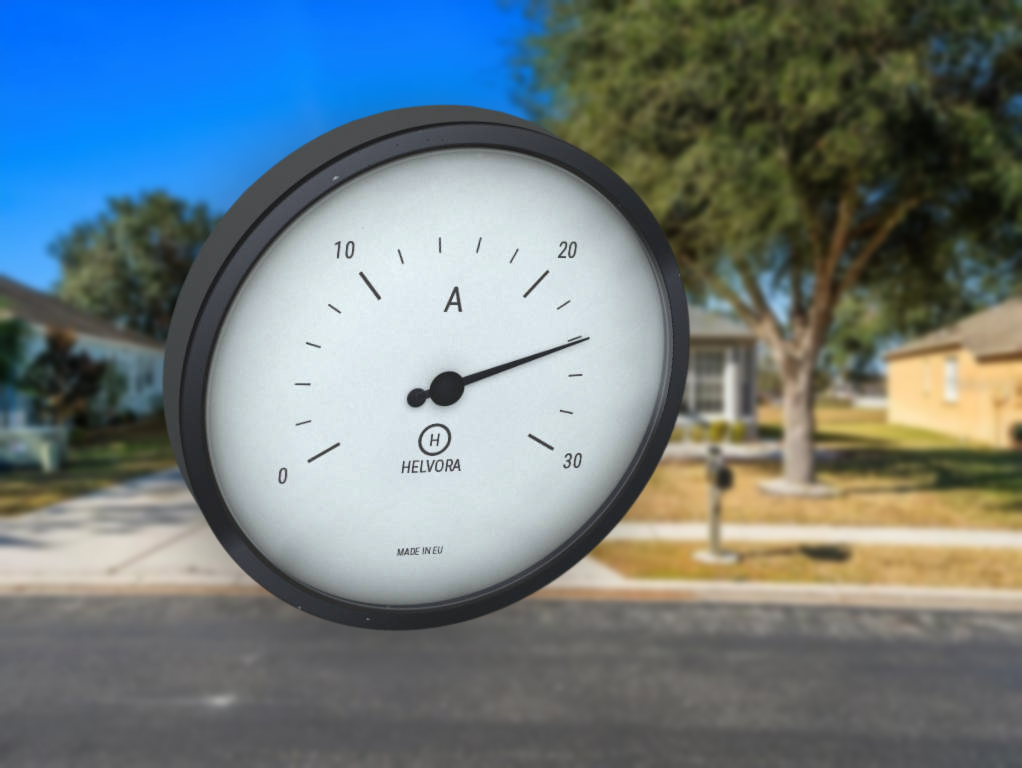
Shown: value=24 unit=A
